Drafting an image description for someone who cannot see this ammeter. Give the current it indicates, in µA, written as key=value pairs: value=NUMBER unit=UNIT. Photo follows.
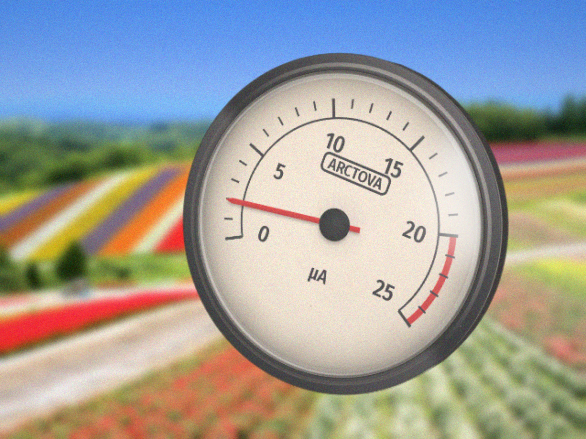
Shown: value=2 unit=µA
